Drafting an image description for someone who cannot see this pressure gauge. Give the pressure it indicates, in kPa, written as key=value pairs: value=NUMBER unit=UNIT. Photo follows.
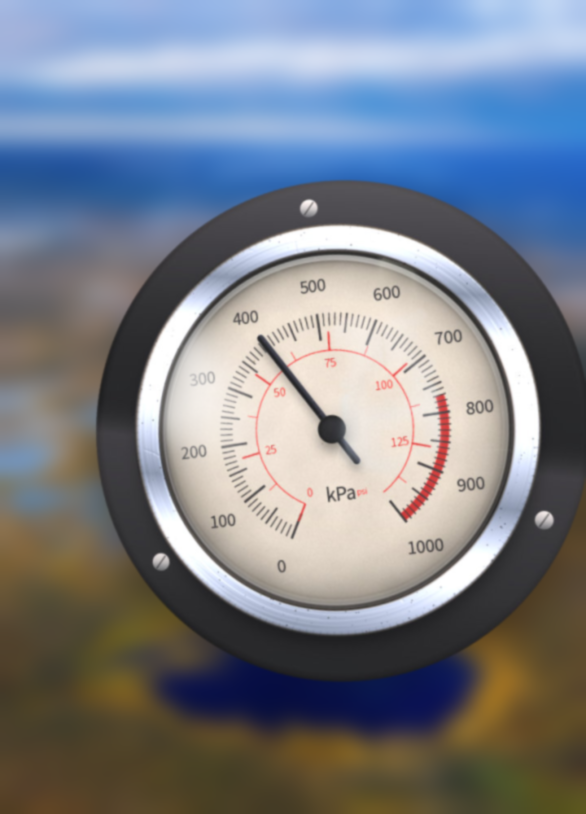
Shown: value=400 unit=kPa
